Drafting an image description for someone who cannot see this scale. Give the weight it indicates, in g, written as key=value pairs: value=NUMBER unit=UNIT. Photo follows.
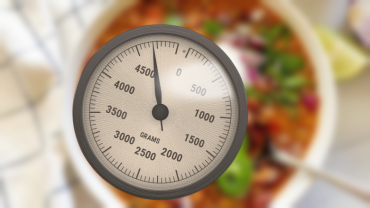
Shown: value=4700 unit=g
